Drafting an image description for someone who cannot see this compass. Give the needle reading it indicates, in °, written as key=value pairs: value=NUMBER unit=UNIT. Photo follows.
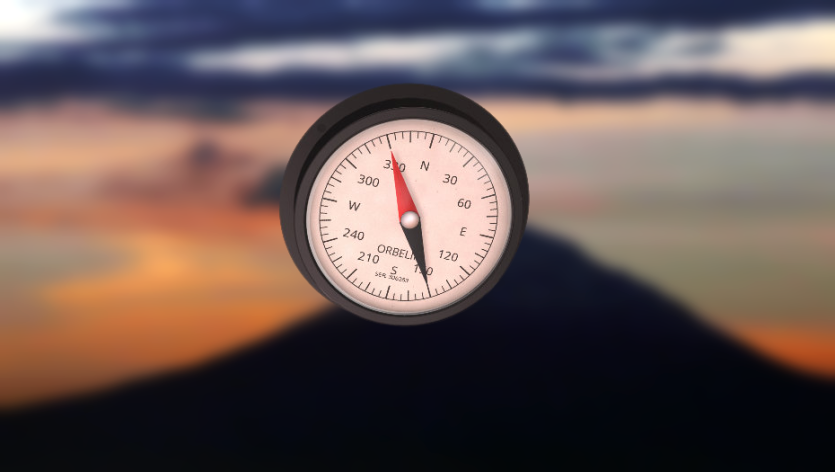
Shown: value=330 unit=°
